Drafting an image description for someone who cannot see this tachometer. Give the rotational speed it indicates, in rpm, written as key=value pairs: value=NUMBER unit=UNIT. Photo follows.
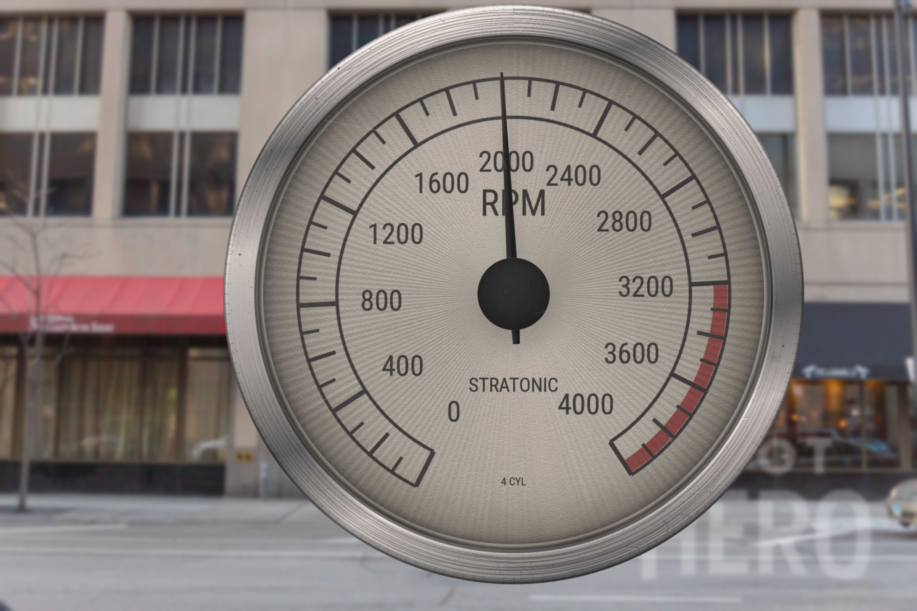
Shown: value=2000 unit=rpm
